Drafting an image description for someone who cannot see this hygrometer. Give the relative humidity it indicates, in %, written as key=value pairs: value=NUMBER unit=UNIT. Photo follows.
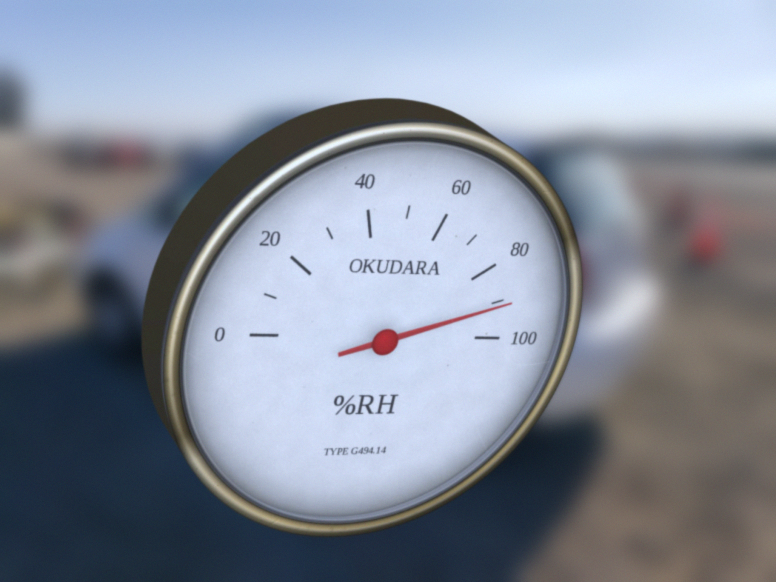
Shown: value=90 unit=%
